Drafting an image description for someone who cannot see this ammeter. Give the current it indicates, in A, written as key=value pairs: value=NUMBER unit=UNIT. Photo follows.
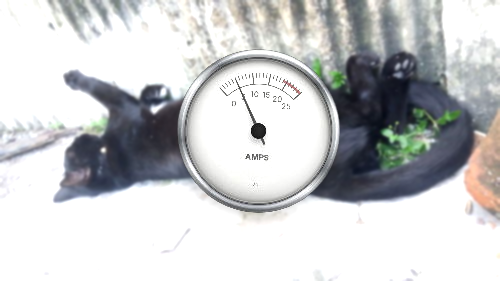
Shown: value=5 unit=A
